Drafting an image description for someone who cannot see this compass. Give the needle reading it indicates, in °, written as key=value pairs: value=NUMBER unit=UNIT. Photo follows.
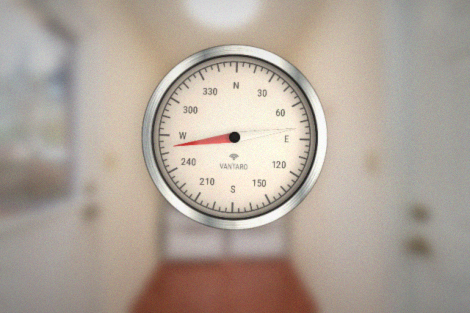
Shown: value=260 unit=°
